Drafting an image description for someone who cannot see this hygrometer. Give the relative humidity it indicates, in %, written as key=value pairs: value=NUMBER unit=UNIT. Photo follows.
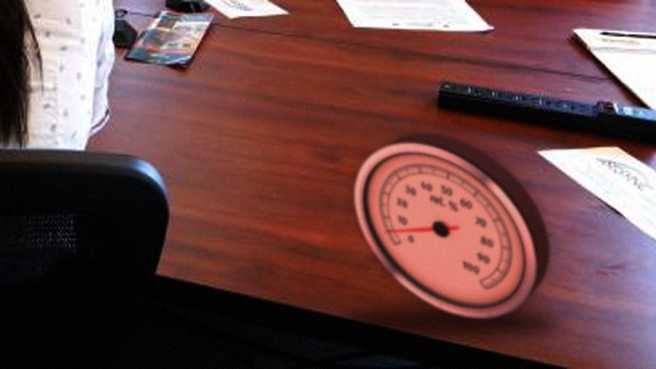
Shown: value=5 unit=%
